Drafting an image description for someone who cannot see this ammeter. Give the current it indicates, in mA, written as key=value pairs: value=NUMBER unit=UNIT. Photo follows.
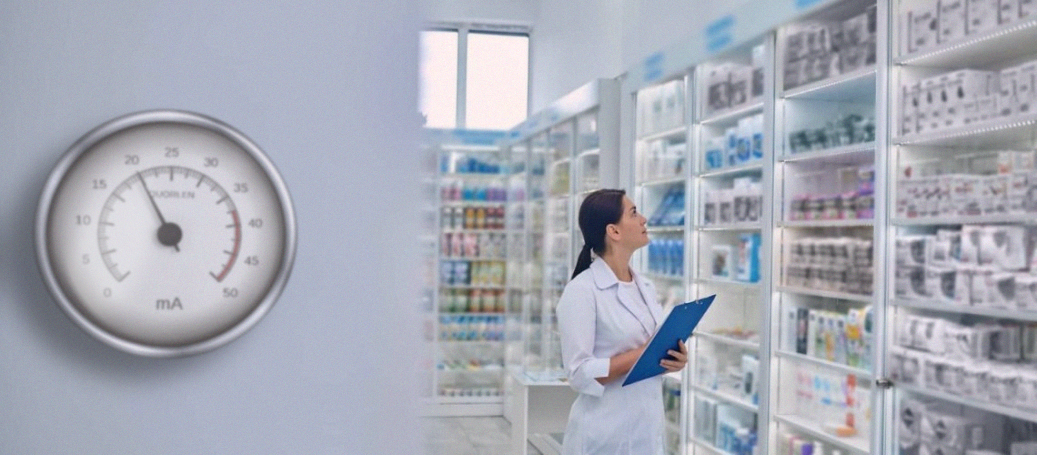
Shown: value=20 unit=mA
